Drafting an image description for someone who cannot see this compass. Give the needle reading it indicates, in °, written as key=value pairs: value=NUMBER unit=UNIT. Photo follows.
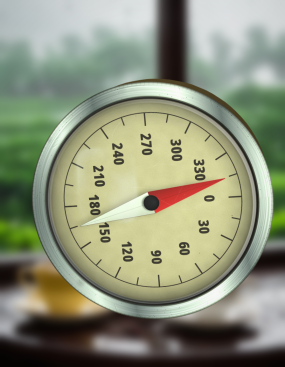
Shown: value=345 unit=°
